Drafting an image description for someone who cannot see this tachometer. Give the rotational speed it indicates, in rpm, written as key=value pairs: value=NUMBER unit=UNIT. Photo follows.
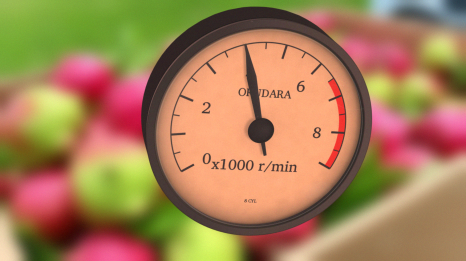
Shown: value=4000 unit=rpm
